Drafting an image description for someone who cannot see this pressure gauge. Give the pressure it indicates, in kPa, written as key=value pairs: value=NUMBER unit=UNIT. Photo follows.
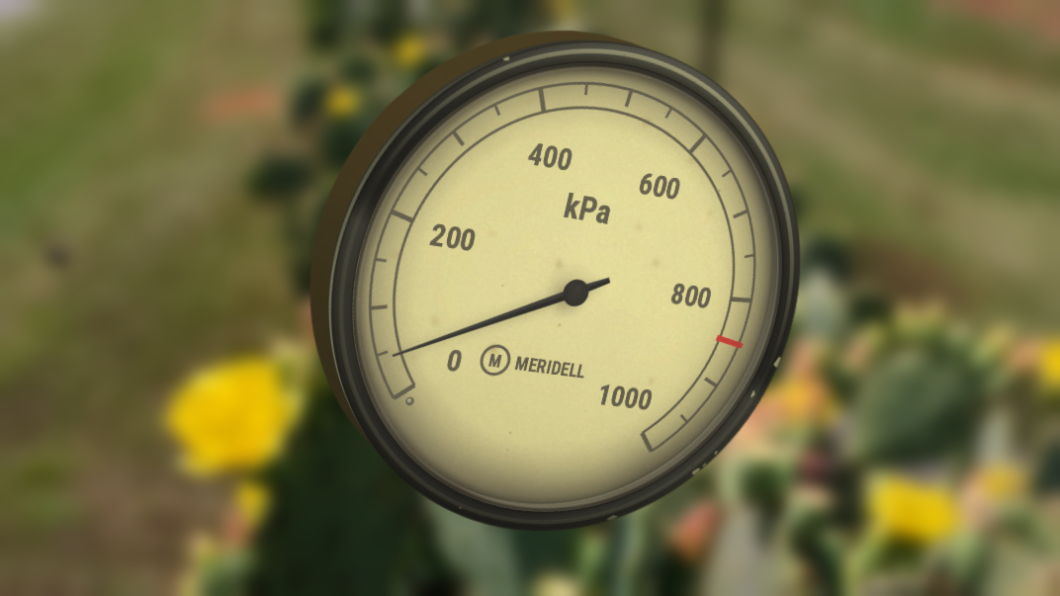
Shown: value=50 unit=kPa
